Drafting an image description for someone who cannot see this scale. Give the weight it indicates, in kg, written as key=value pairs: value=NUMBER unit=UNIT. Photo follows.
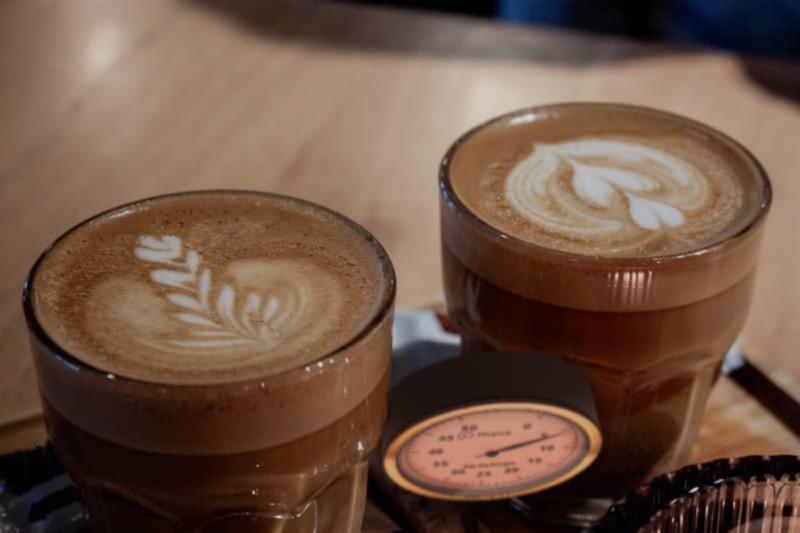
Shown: value=5 unit=kg
